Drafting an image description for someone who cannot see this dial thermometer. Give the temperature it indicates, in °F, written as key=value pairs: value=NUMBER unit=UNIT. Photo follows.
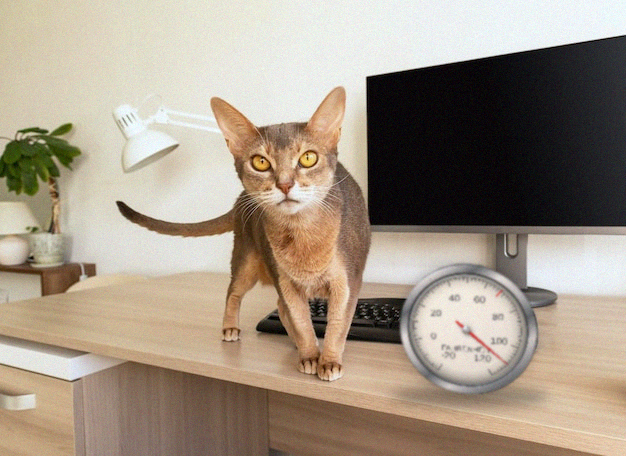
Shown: value=110 unit=°F
